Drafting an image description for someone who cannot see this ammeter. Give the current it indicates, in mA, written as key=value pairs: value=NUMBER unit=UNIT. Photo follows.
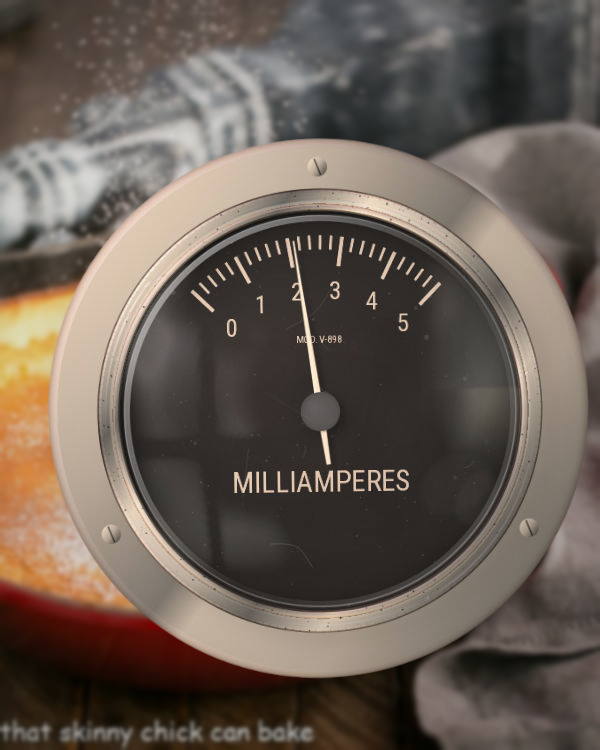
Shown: value=2.1 unit=mA
